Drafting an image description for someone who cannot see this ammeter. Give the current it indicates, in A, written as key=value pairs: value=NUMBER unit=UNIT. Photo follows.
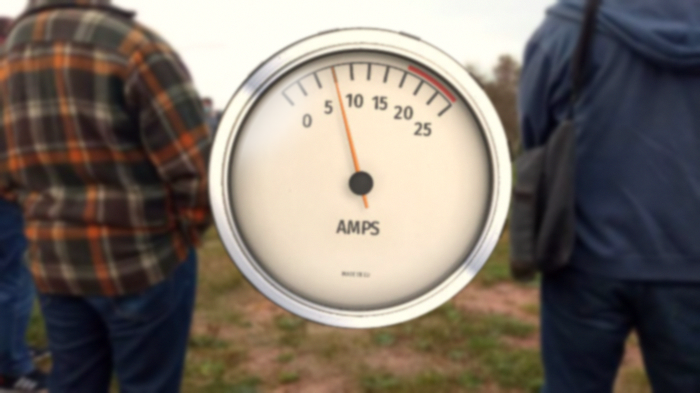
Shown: value=7.5 unit=A
